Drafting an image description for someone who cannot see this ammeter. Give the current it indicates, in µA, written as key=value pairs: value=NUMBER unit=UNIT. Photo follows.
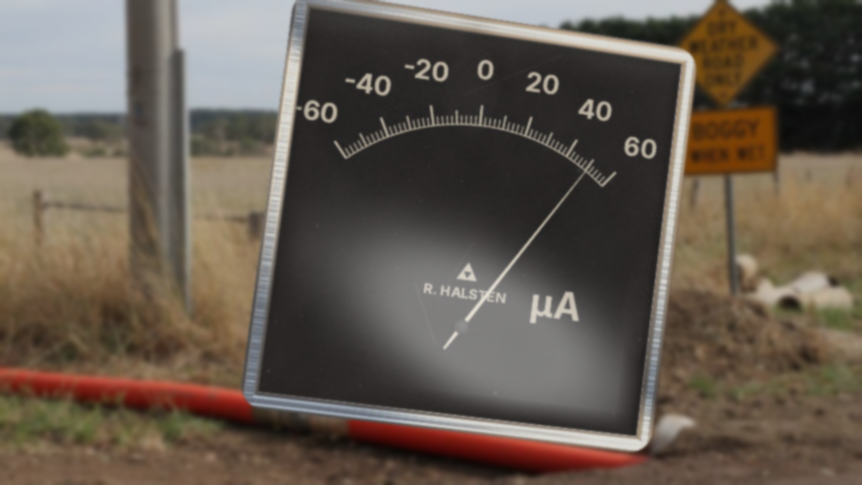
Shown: value=50 unit=µA
